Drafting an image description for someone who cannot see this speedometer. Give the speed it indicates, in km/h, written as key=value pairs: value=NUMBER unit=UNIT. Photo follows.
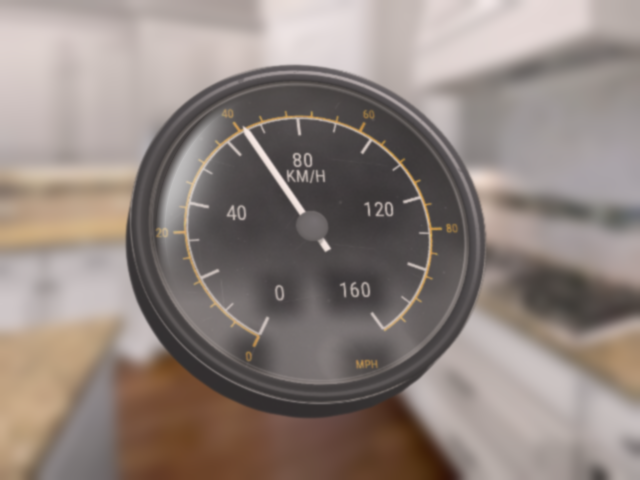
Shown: value=65 unit=km/h
